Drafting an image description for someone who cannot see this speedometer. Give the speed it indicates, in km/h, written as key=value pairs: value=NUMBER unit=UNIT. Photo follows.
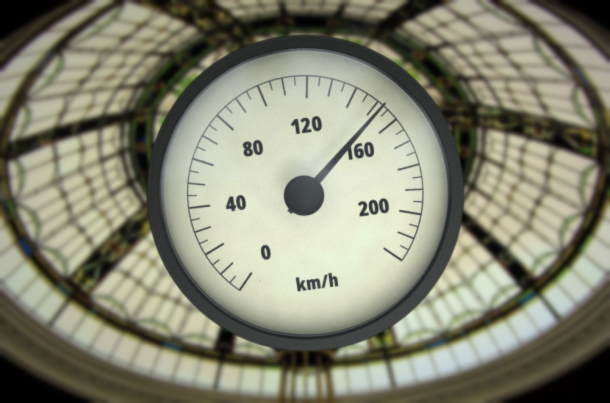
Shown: value=152.5 unit=km/h
